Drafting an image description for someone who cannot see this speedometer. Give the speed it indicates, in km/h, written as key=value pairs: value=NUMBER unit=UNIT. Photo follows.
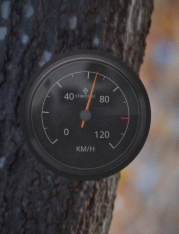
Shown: value=65 unit=km/h
